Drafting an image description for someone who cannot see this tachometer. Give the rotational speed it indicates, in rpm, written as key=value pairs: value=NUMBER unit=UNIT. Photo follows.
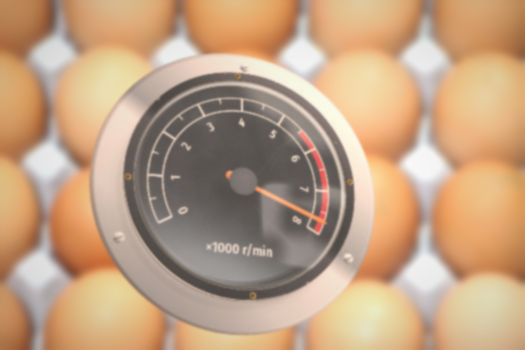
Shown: value=7750 unit=rpm
